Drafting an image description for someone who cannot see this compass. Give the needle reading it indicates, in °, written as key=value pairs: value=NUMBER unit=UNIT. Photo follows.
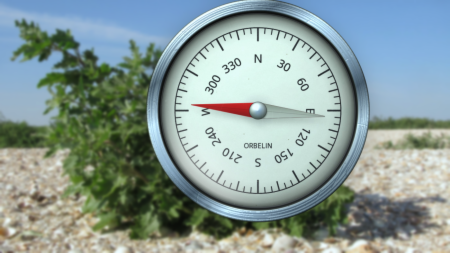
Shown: value=275 unit=°
